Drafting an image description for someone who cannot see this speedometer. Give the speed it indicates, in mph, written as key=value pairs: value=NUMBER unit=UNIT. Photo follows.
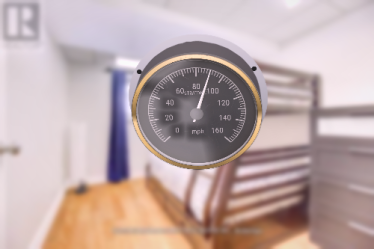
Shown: value=90 unit=mph
